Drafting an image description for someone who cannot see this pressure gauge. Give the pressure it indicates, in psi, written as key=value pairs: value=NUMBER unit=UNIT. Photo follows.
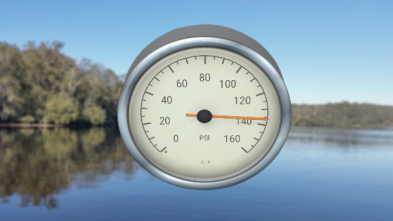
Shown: value=135 unit=psi
